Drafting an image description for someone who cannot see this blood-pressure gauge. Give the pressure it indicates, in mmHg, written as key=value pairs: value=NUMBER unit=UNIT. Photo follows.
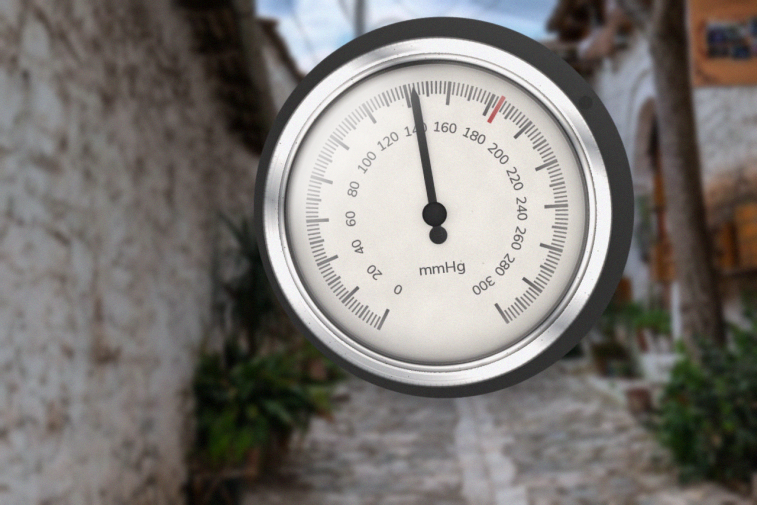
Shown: value=144 unit=mmHg
